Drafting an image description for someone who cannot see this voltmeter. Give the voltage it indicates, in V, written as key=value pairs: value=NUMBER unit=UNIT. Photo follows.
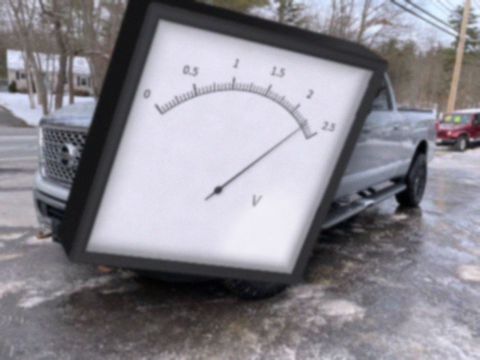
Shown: value=2.25 unit=V
